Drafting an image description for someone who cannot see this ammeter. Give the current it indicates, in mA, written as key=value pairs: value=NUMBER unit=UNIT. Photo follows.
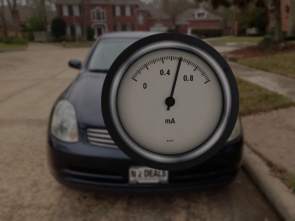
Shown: value=0.6 unit=mA
